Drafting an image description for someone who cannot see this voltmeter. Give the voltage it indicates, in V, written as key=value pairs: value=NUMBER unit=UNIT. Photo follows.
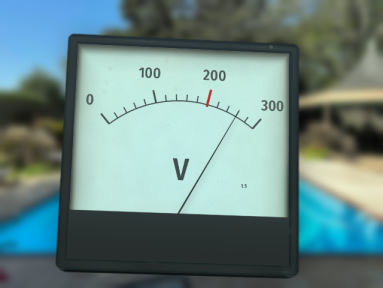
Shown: value=260 unit=V
